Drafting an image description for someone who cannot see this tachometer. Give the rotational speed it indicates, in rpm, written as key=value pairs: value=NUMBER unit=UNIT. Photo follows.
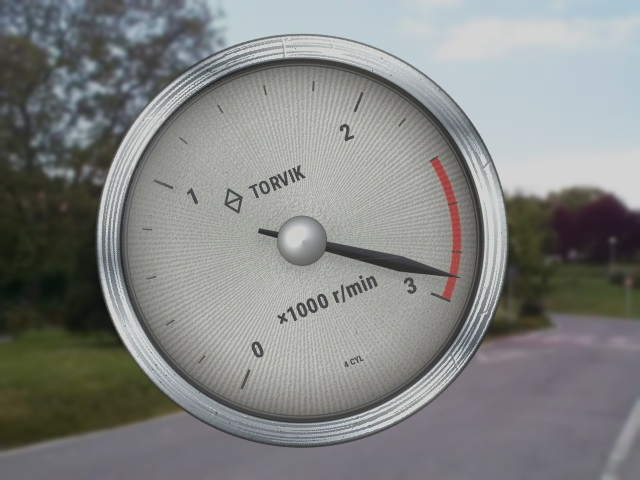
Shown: value=2900 unit=rpm
